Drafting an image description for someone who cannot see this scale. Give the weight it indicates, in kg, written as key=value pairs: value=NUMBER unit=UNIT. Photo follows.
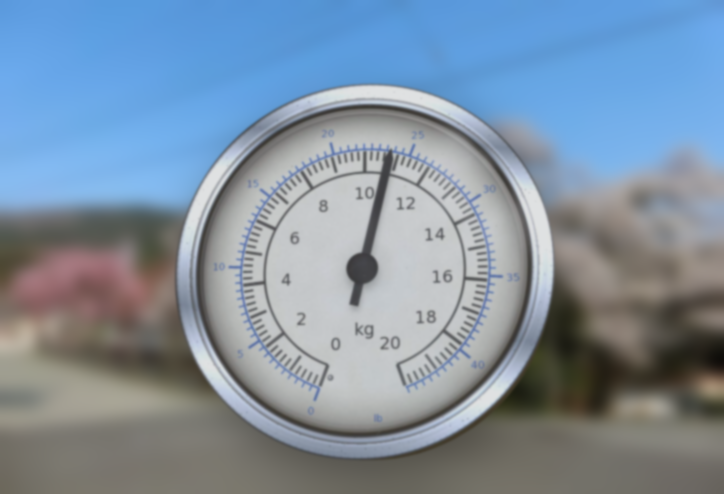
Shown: value=10.8 unit=kg
